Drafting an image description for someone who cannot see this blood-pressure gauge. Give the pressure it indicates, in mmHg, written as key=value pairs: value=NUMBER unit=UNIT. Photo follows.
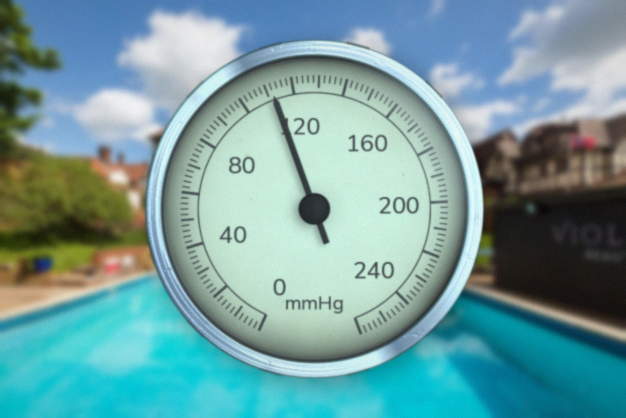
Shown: value=112 unit=mmHg
